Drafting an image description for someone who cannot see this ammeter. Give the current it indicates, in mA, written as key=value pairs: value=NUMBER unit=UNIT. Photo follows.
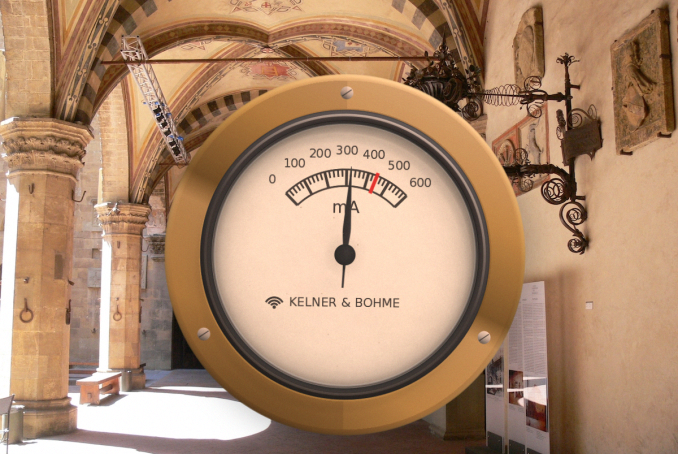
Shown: value=320 unit=mA
